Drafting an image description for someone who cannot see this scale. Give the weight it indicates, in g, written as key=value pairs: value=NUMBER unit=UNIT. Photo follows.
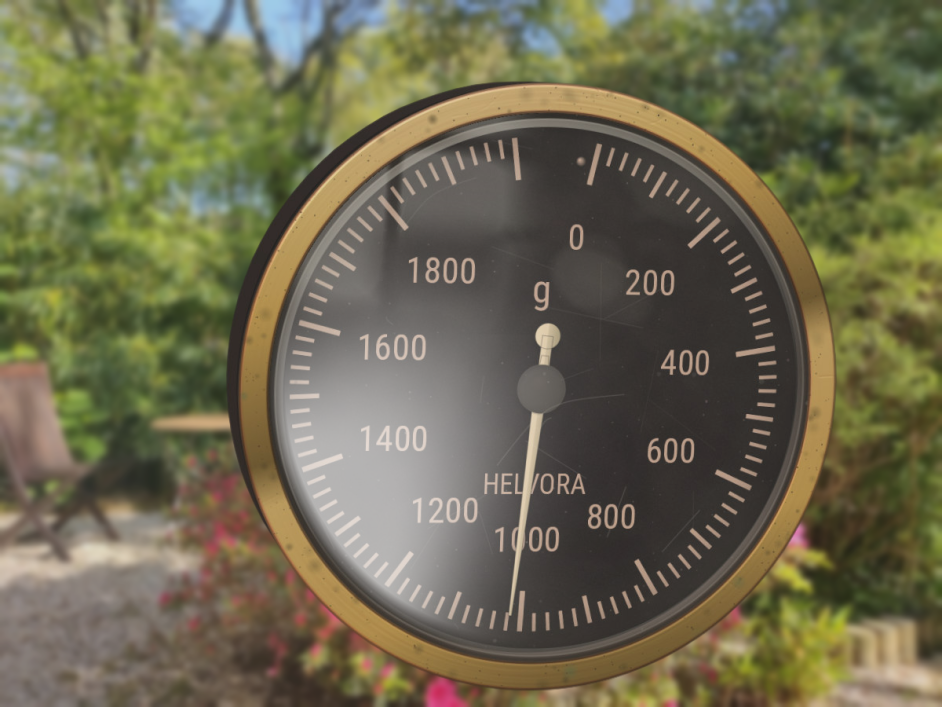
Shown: value=1020 unit=g
